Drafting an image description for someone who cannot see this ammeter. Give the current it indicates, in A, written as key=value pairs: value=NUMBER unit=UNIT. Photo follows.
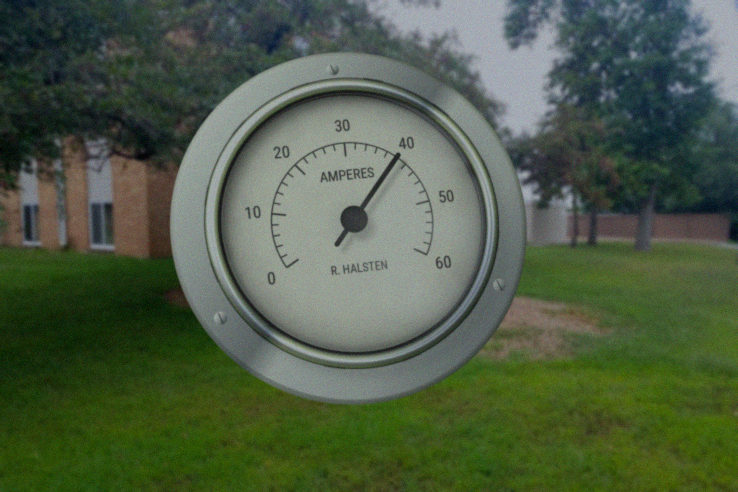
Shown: value=40 unit=A
